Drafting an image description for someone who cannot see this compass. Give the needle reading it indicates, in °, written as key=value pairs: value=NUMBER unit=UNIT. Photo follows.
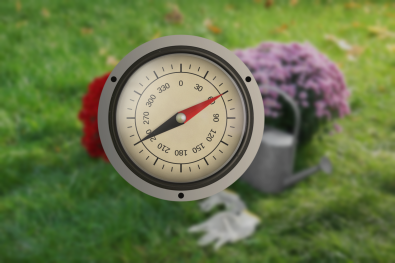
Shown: value=60 unit=°
